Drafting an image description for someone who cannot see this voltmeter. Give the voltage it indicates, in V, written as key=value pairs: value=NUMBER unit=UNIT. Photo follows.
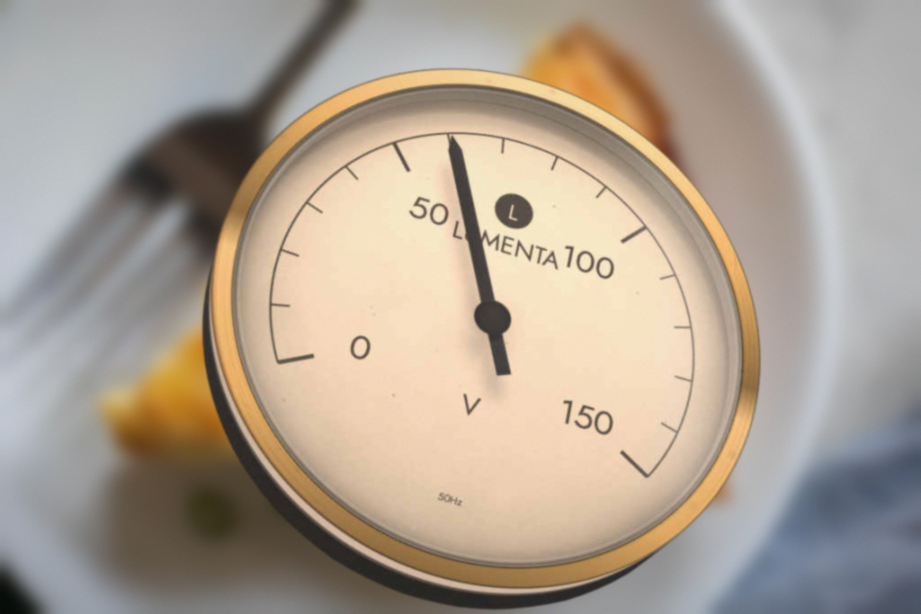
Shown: value=60 unit=V
